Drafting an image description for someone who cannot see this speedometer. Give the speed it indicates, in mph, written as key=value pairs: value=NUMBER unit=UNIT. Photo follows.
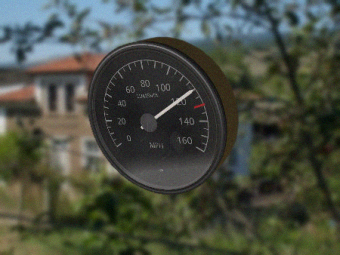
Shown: value=120 unit=mph
